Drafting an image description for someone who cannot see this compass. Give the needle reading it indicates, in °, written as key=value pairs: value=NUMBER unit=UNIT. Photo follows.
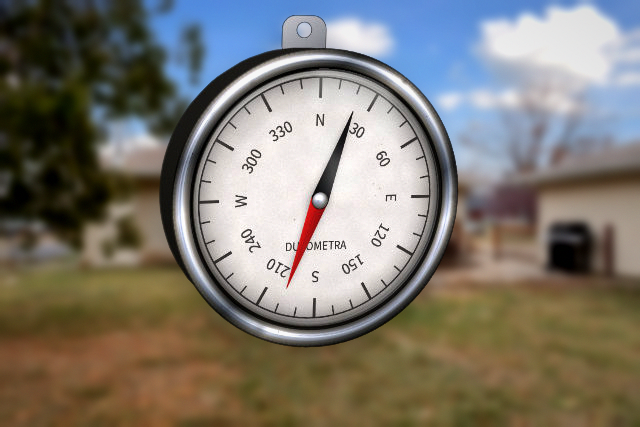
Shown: value=200 unit=°
